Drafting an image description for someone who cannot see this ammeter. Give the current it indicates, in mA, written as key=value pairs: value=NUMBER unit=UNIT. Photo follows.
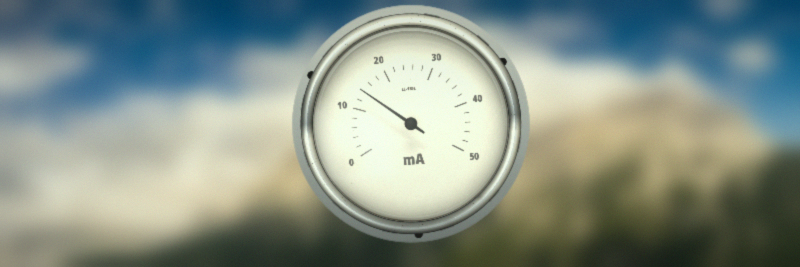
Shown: value=14 unit=mA
